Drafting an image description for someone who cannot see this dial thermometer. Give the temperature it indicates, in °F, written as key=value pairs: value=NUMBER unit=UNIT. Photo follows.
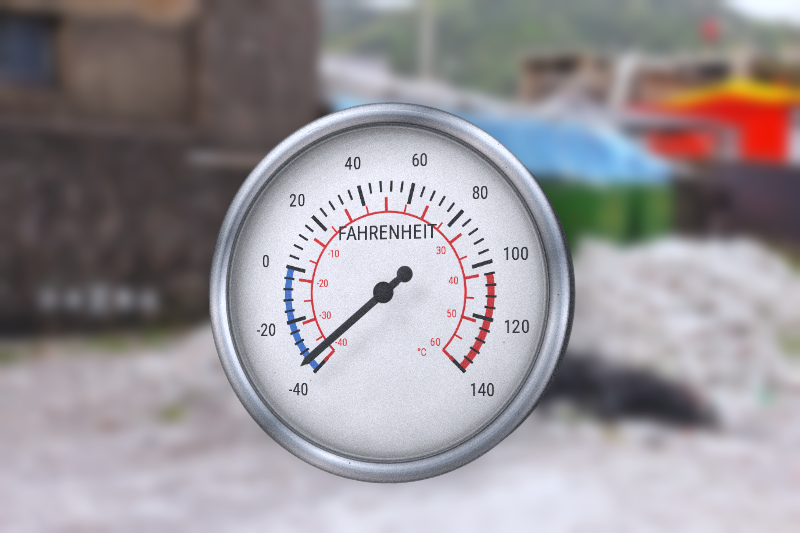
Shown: value=-36 unit=°F
